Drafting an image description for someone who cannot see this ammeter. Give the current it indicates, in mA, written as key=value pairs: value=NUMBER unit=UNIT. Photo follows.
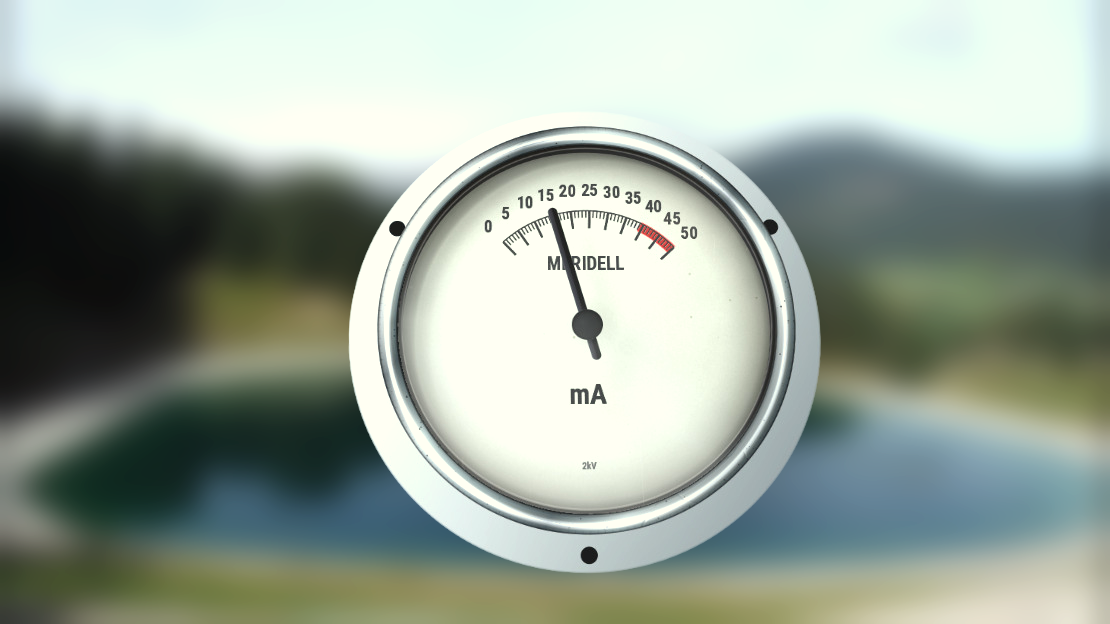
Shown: value=15 unit=mA
